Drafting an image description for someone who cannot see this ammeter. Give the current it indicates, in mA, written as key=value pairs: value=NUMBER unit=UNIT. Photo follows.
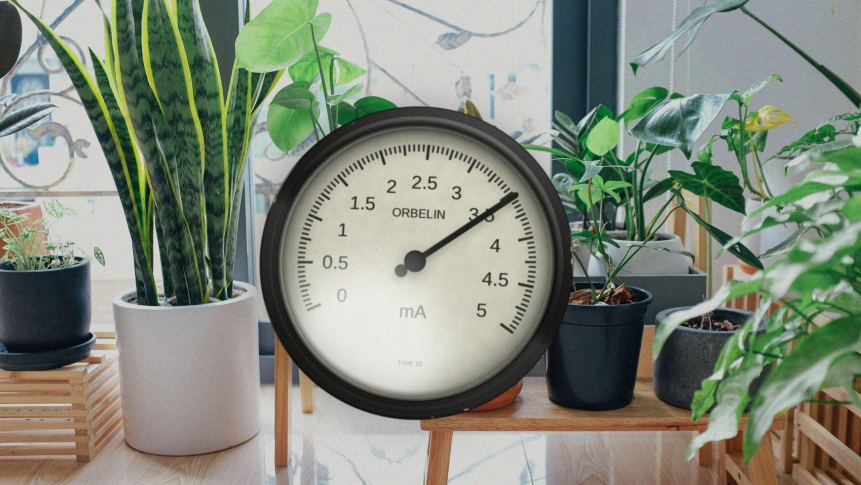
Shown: value=3.55 unit=mA
